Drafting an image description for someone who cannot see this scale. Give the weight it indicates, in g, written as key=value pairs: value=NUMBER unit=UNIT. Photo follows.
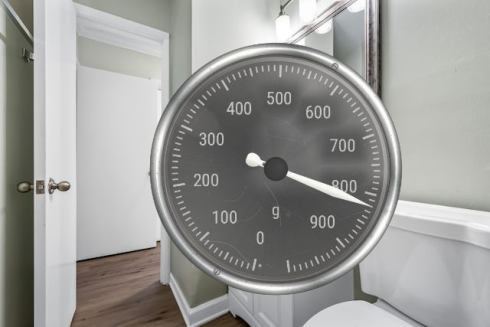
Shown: value=820 unit=g
